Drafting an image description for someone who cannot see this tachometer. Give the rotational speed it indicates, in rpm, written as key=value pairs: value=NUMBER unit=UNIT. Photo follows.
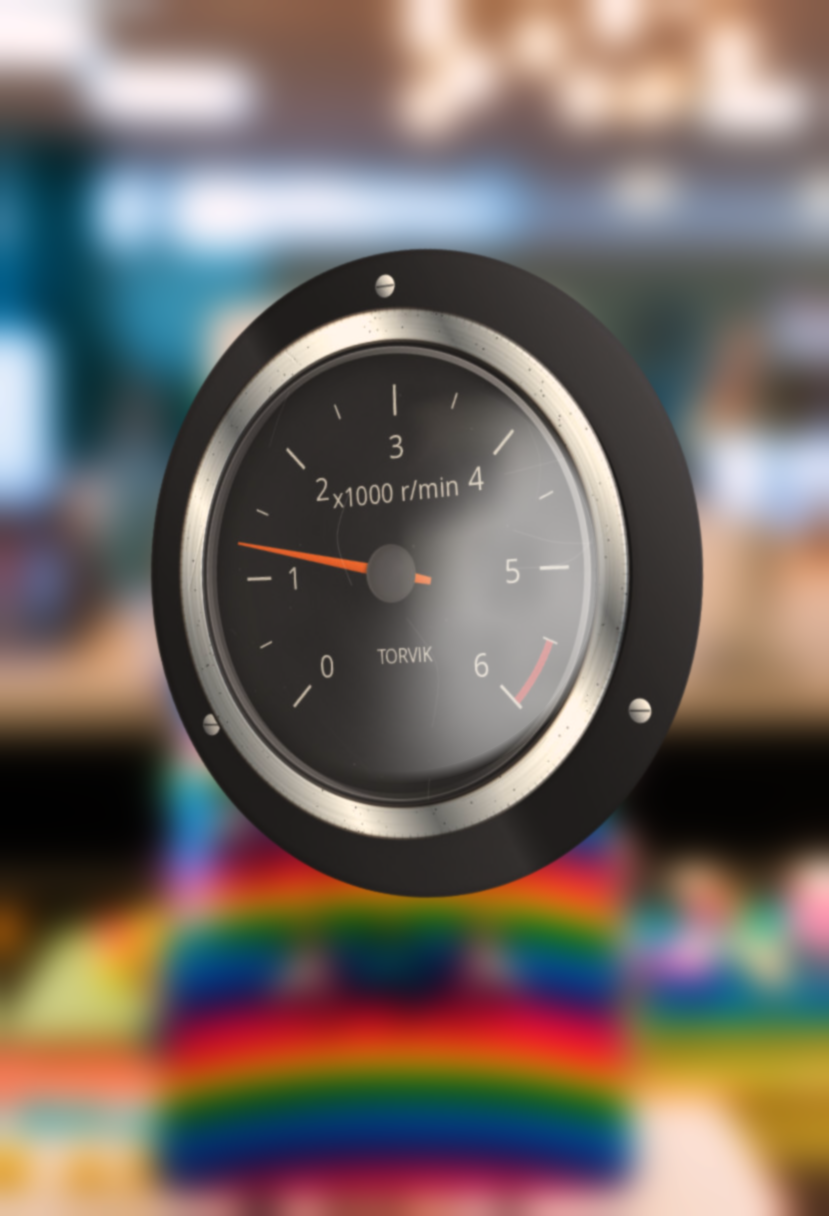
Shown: value=1250 unit=rpm
